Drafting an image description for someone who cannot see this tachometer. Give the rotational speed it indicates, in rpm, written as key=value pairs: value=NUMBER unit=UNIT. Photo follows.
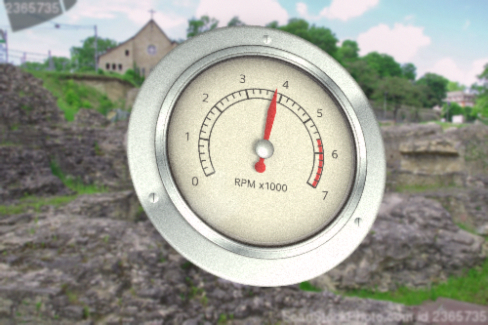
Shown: value=3800 unit=rpm
